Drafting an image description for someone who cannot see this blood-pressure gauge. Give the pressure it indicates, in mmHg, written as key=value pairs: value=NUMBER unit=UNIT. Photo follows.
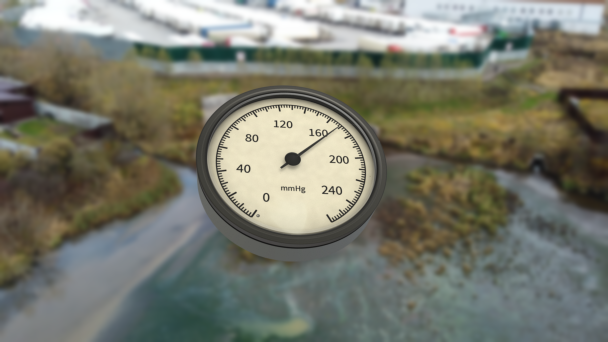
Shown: value=170 unit=mmHg
